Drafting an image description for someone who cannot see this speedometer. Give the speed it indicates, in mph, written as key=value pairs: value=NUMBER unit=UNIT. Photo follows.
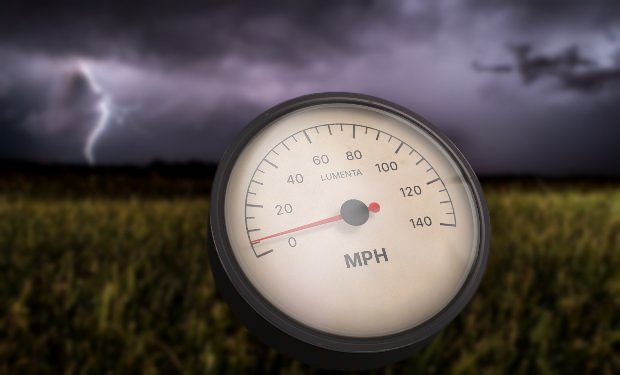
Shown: value=5 unit=mph
